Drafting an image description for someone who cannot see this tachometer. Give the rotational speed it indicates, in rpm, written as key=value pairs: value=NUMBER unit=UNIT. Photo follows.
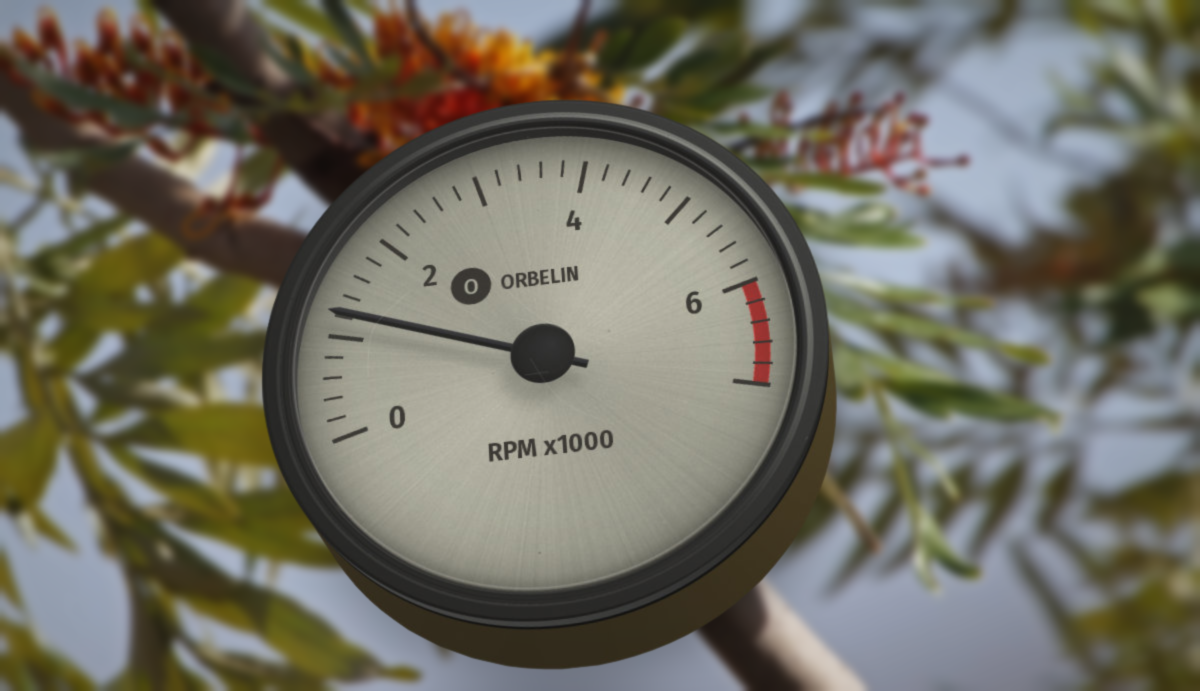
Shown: value=1200 unit=rpm
